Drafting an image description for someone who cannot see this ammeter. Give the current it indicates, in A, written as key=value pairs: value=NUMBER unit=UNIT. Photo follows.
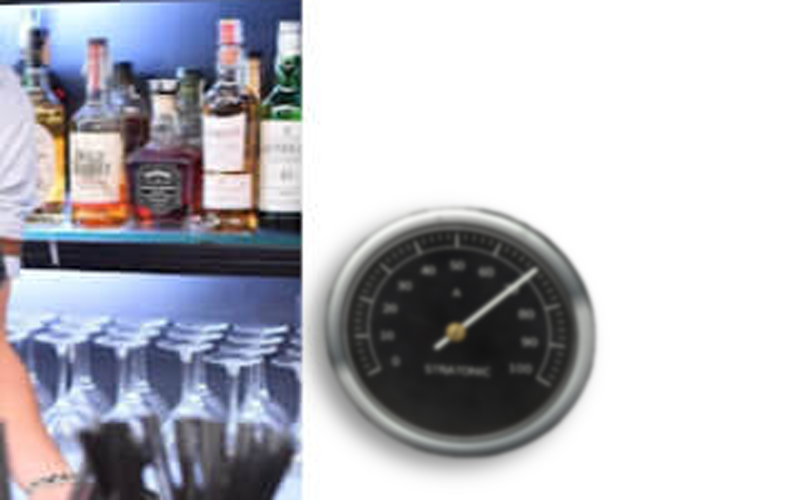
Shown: value=70 unit=A
